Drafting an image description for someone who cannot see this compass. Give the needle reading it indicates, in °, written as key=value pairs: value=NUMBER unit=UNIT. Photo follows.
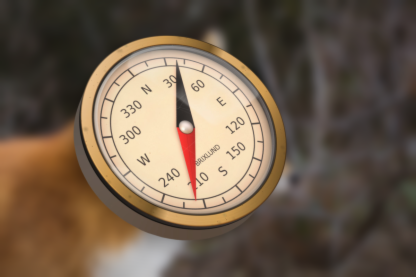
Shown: value=217.5 unit=°
